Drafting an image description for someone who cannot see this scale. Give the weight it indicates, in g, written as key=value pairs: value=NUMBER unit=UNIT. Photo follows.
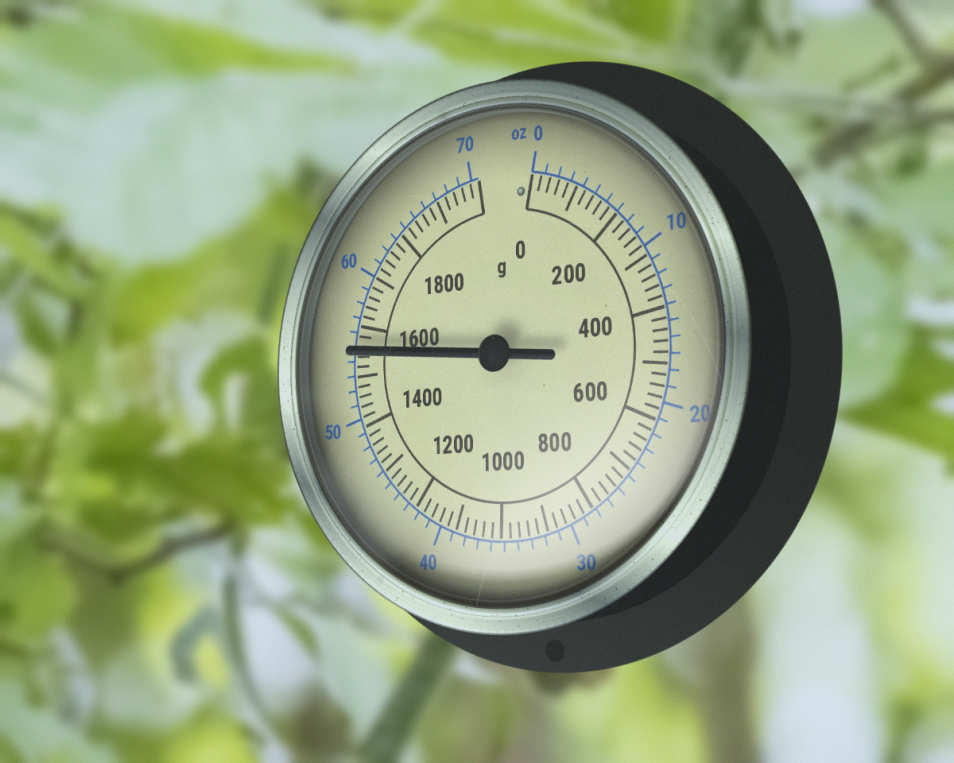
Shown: value=1550 unit=g
